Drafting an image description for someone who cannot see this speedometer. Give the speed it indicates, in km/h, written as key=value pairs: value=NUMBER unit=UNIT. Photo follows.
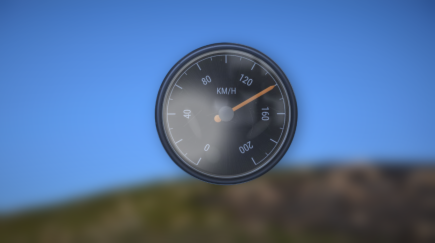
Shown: value=140 unit=km/h
